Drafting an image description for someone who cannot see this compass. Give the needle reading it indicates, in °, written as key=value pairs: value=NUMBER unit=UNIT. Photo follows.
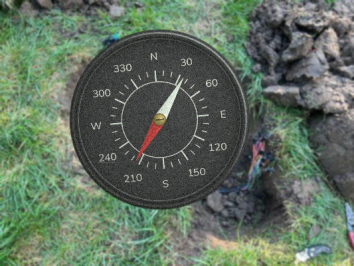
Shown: value=215 unit=°
